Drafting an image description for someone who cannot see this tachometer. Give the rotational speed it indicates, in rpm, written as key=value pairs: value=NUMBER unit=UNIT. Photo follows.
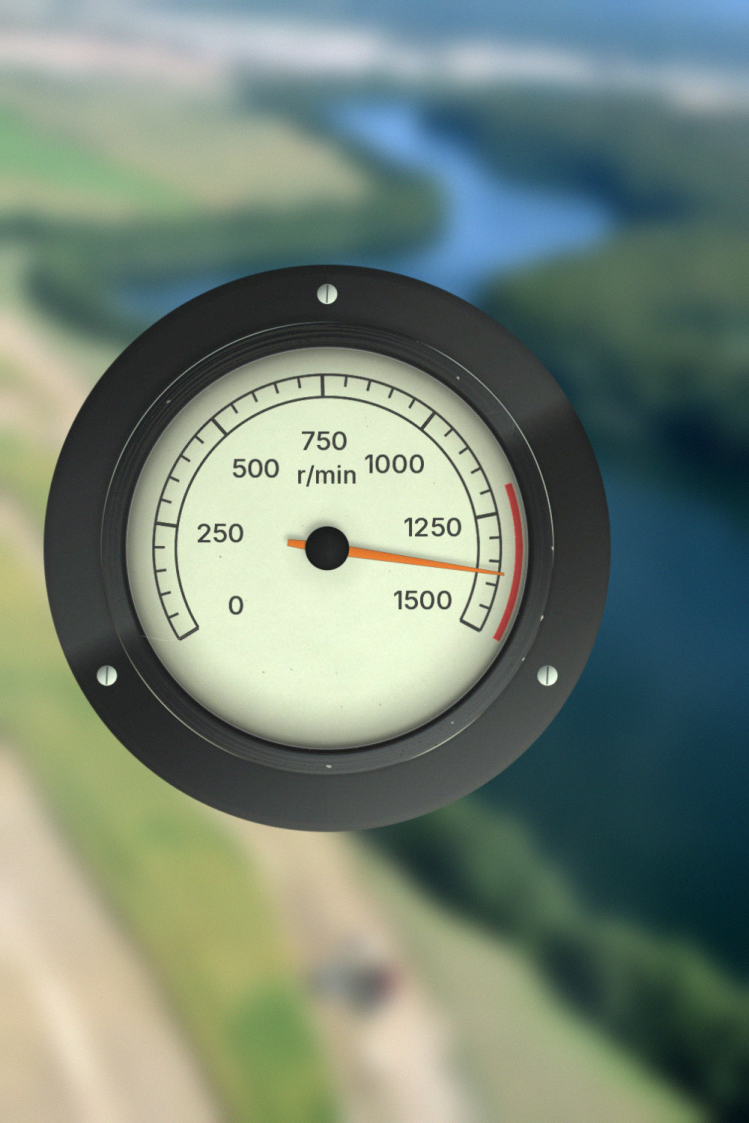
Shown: value=1375 unit=rpm
